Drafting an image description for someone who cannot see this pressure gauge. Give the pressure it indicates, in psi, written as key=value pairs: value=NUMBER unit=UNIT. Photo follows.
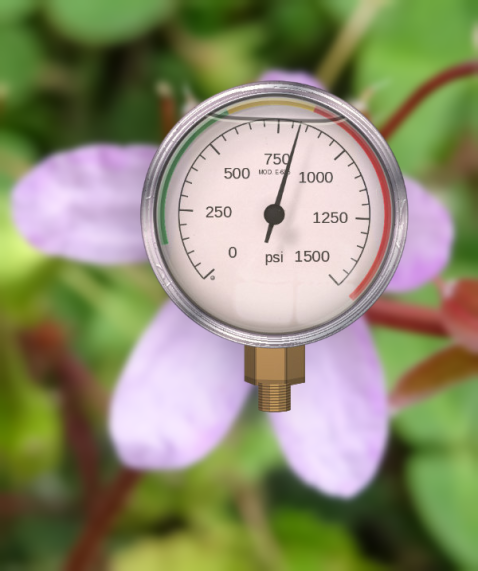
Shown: value=825 unit=psi
